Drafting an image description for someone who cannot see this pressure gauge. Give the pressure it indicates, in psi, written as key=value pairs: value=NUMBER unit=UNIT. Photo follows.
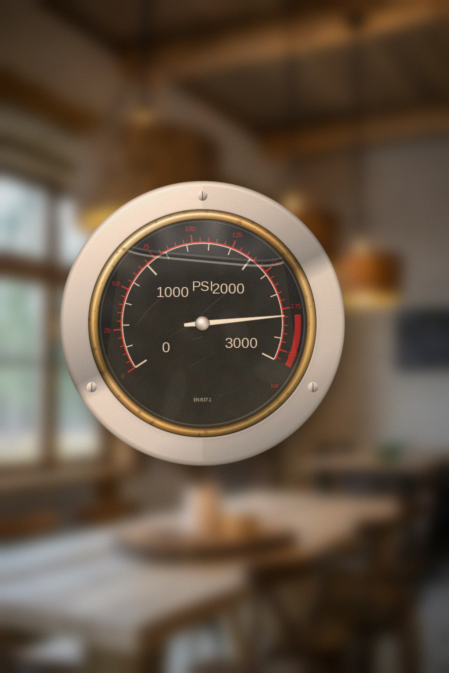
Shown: value=2600 unit=psi
